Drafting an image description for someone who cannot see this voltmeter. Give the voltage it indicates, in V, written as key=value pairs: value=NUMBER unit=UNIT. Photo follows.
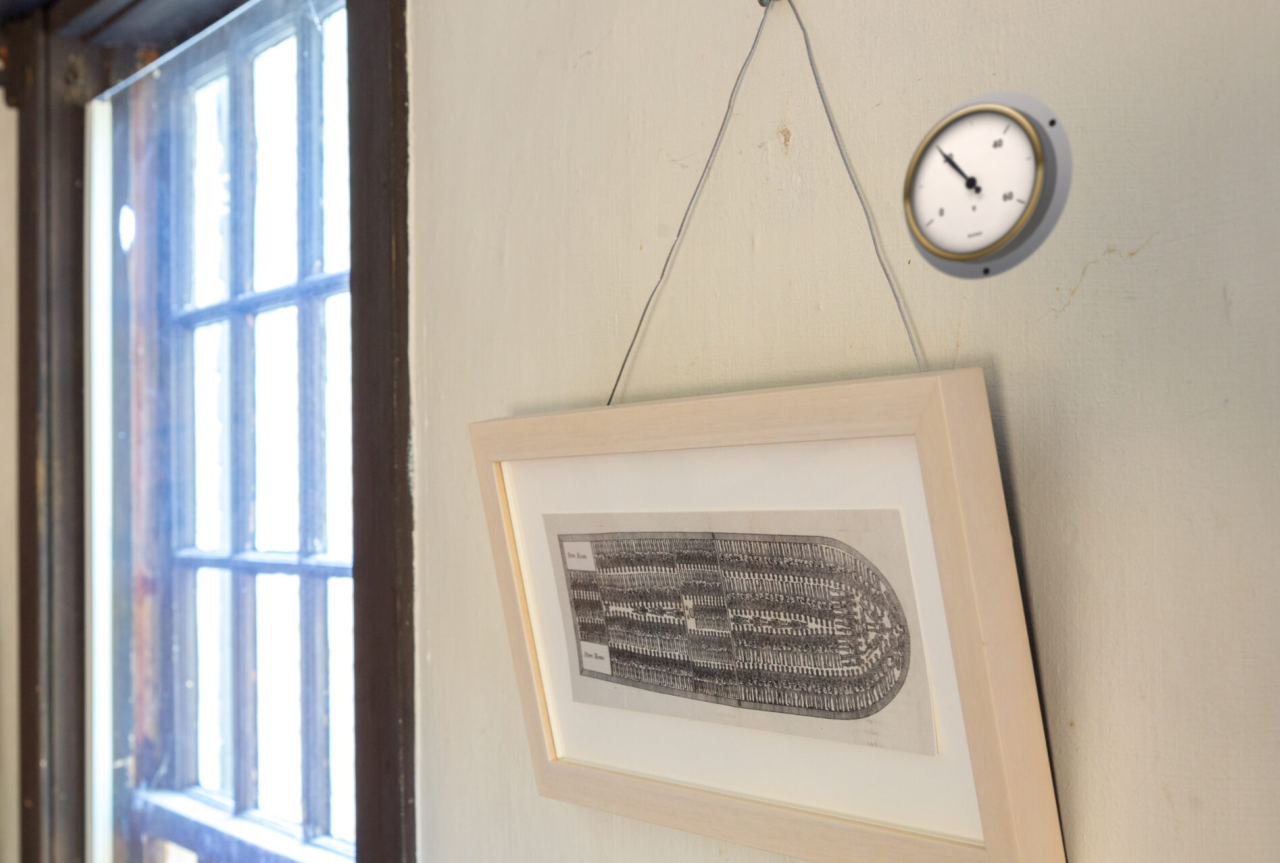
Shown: value=20 unit=V
